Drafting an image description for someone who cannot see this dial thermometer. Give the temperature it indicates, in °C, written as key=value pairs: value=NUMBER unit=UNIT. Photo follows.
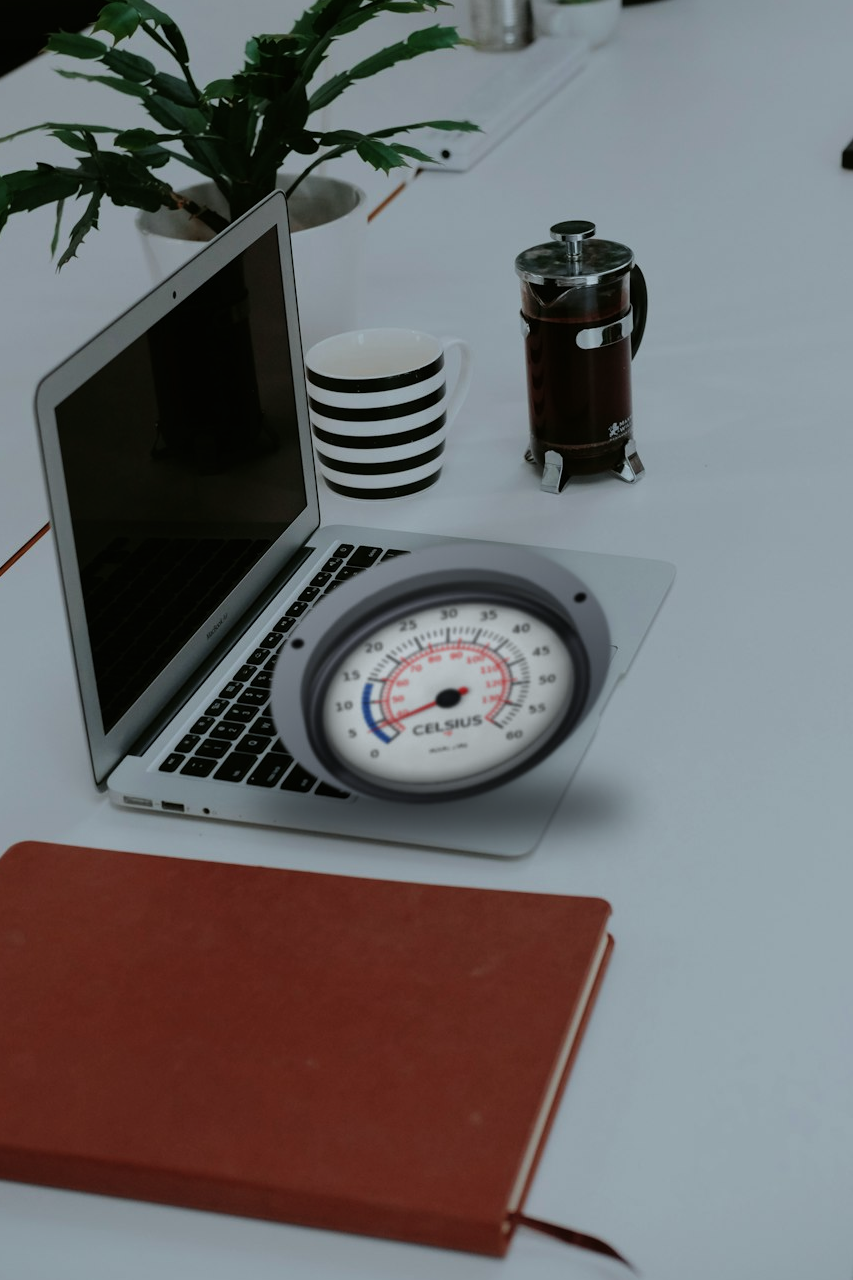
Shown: value=5 unit=°C
